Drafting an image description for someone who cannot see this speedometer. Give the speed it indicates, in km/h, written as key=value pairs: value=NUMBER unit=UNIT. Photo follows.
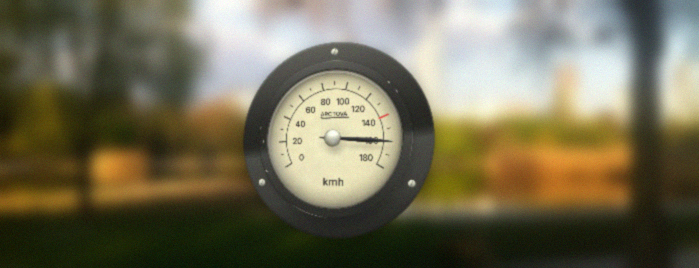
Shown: value=160 unit=km/h
